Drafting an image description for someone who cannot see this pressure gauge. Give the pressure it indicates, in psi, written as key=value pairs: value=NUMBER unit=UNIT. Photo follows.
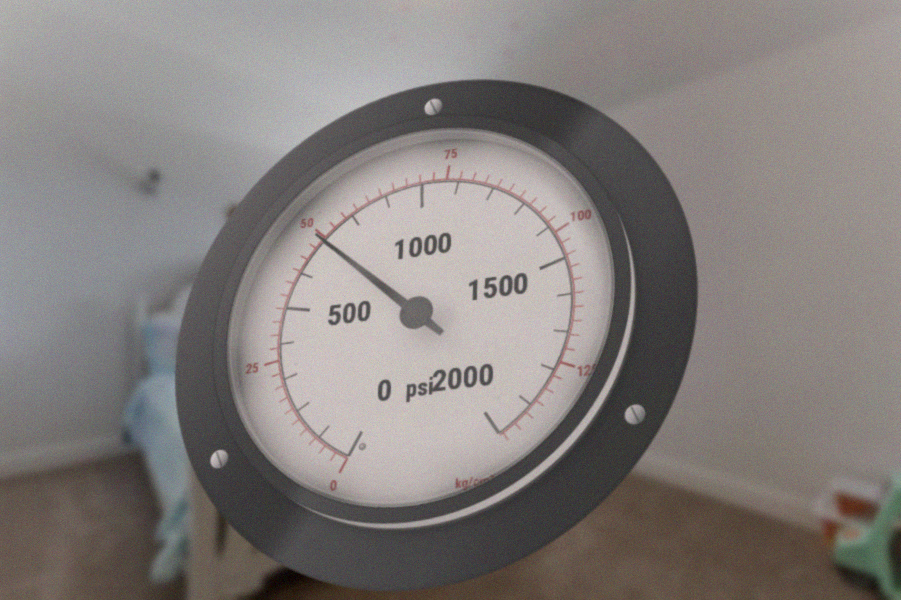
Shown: value=700 unit=psi
